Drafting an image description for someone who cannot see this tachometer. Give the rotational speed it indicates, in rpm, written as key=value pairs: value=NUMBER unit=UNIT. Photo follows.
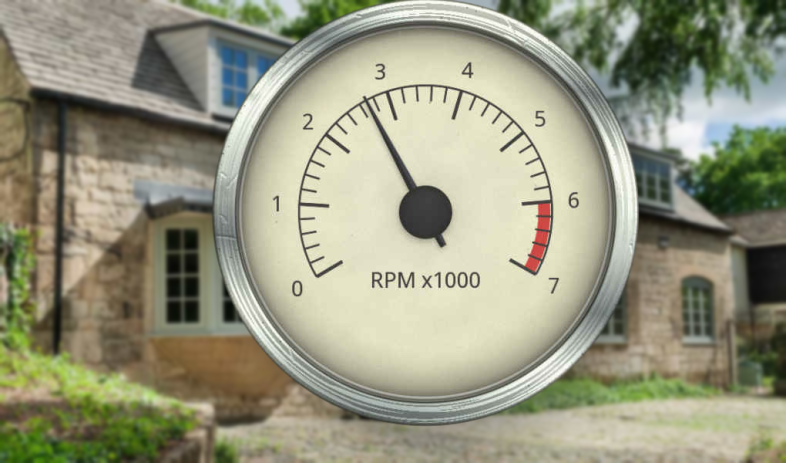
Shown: value=2700 unit=rpm
